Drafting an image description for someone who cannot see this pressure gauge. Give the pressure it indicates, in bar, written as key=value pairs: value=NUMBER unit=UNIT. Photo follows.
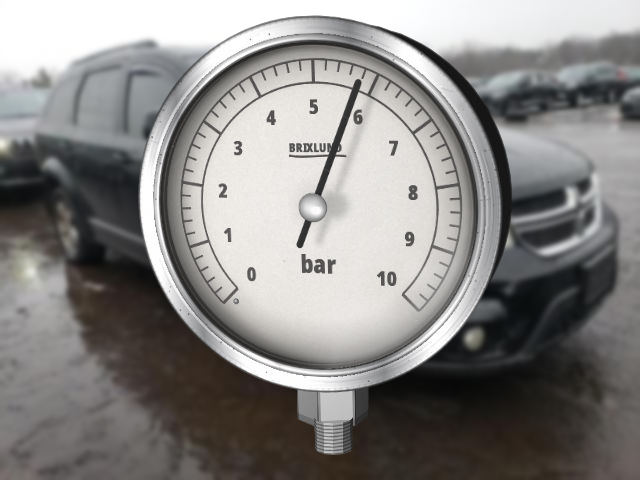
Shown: value=5.8 unit=bar
